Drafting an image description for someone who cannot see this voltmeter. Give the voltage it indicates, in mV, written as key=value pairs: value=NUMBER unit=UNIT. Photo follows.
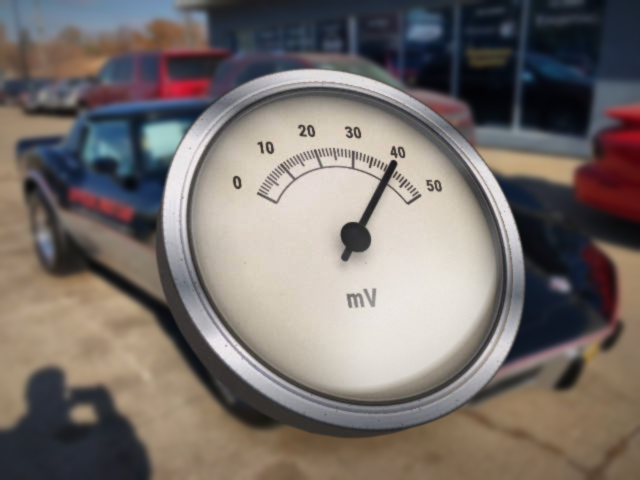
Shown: value=40 unit=mV
